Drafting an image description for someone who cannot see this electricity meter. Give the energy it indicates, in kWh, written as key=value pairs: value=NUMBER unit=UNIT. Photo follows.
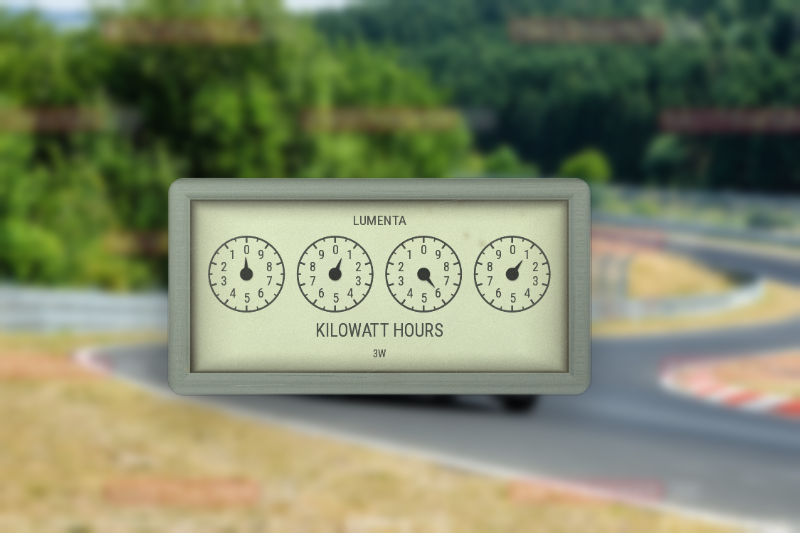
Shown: value=61 unit=kWh
